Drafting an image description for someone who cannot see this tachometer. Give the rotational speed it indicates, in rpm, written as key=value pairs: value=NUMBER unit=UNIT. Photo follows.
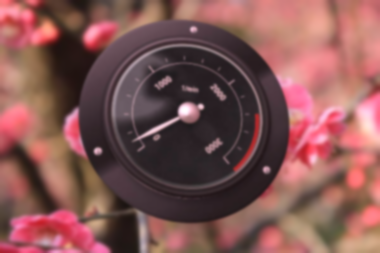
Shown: value=100 unit=rpm
